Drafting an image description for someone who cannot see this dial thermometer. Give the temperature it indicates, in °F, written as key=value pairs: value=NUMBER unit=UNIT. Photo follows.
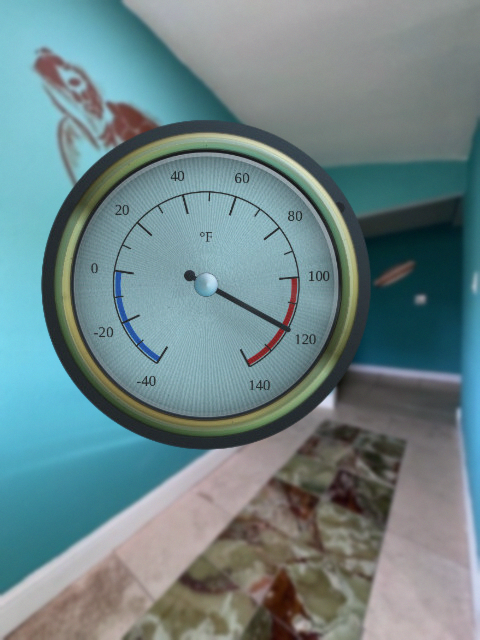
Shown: value=120 unit=°F
